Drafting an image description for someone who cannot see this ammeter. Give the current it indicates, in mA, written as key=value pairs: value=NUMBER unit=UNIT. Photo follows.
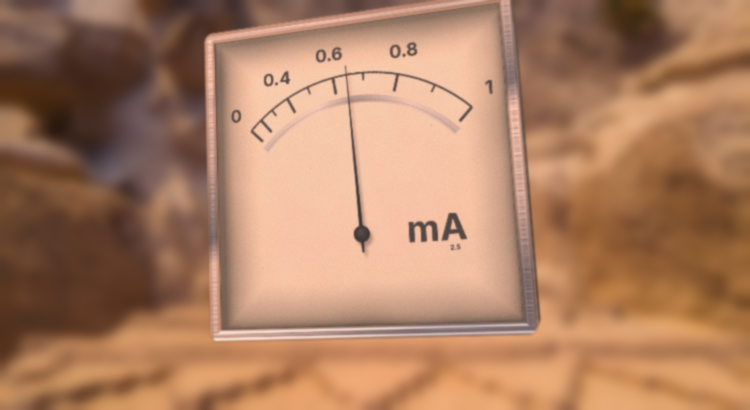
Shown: value=0.65 unit=mA
